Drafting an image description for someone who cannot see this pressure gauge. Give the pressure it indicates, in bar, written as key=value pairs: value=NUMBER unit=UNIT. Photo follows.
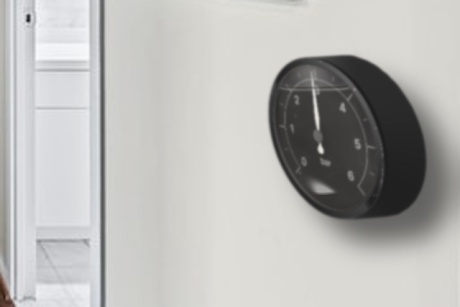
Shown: value=3 unit=bar
